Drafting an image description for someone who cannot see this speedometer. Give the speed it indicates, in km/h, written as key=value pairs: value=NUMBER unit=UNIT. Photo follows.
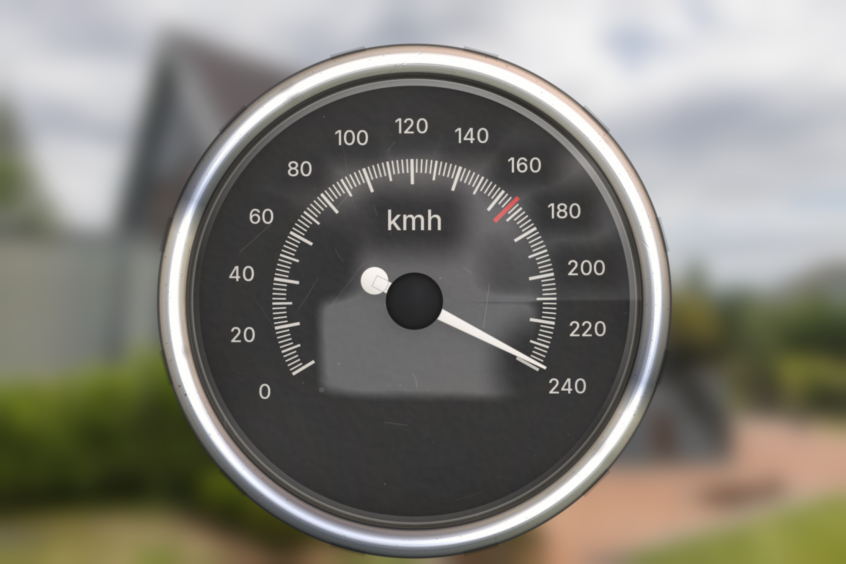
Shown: value=238 unit=km/h
